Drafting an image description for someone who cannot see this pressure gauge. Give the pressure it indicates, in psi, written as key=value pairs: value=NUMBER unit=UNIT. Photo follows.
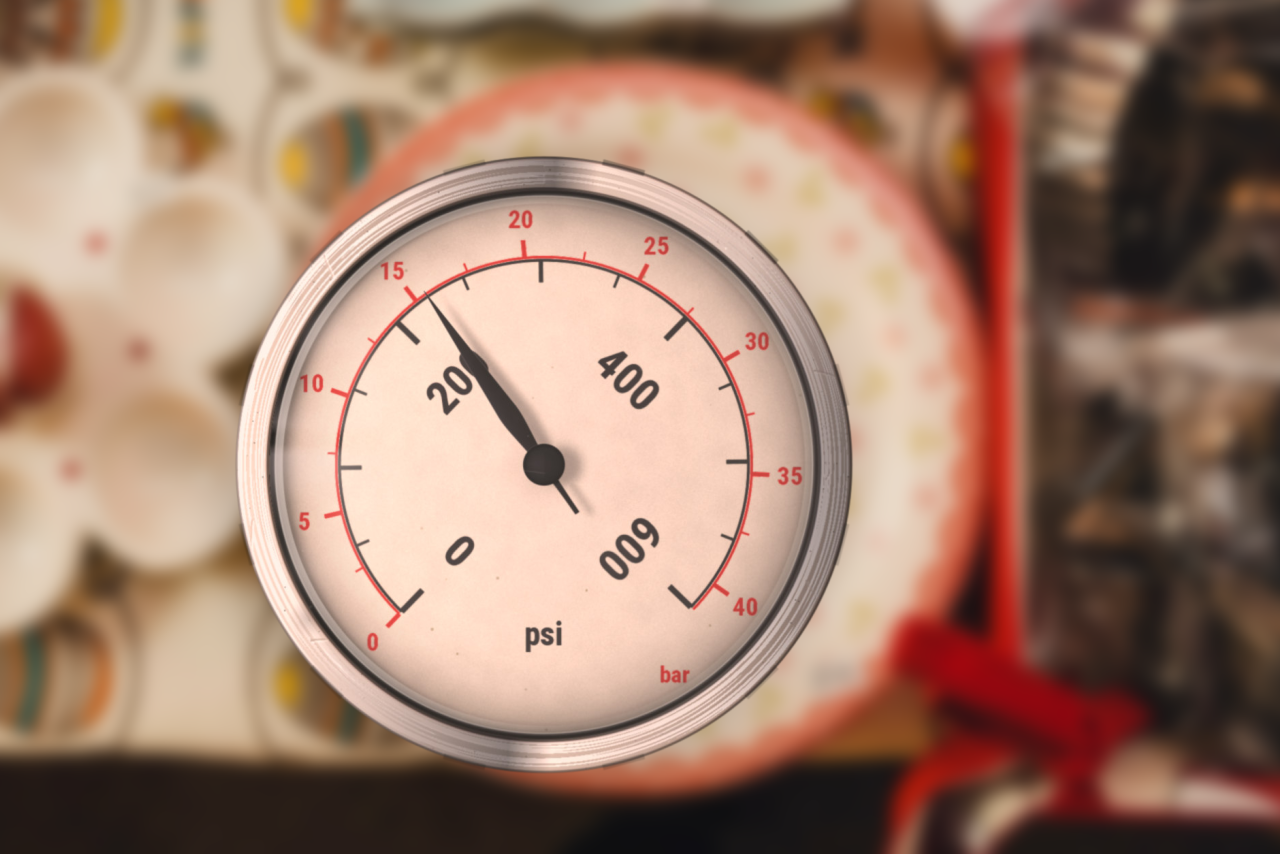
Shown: value=225 unit=psi
